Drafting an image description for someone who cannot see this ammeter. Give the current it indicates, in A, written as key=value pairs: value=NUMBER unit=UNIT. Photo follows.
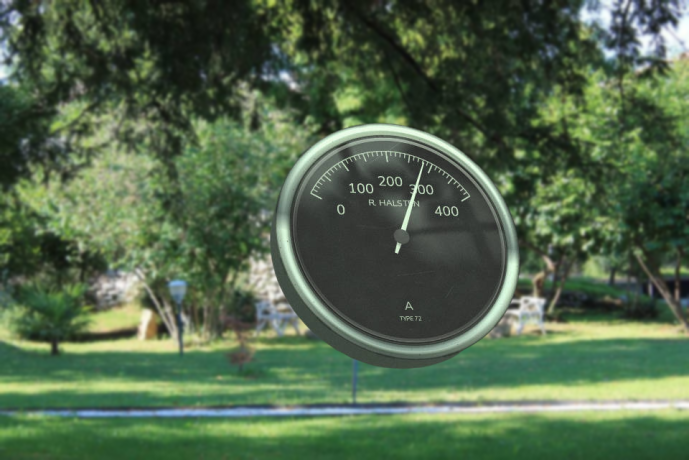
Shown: value=280 unit=A
